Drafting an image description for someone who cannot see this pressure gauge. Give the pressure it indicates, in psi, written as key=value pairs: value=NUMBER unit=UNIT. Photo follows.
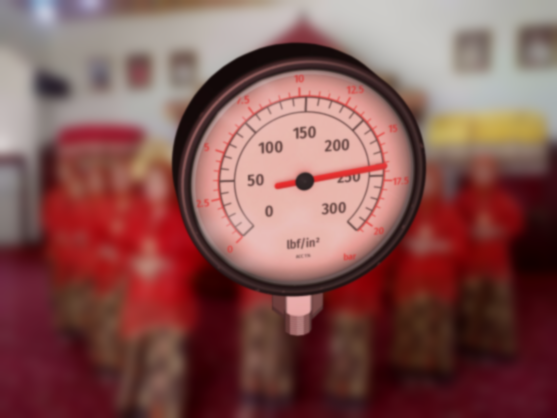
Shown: value=240 unit=psi
